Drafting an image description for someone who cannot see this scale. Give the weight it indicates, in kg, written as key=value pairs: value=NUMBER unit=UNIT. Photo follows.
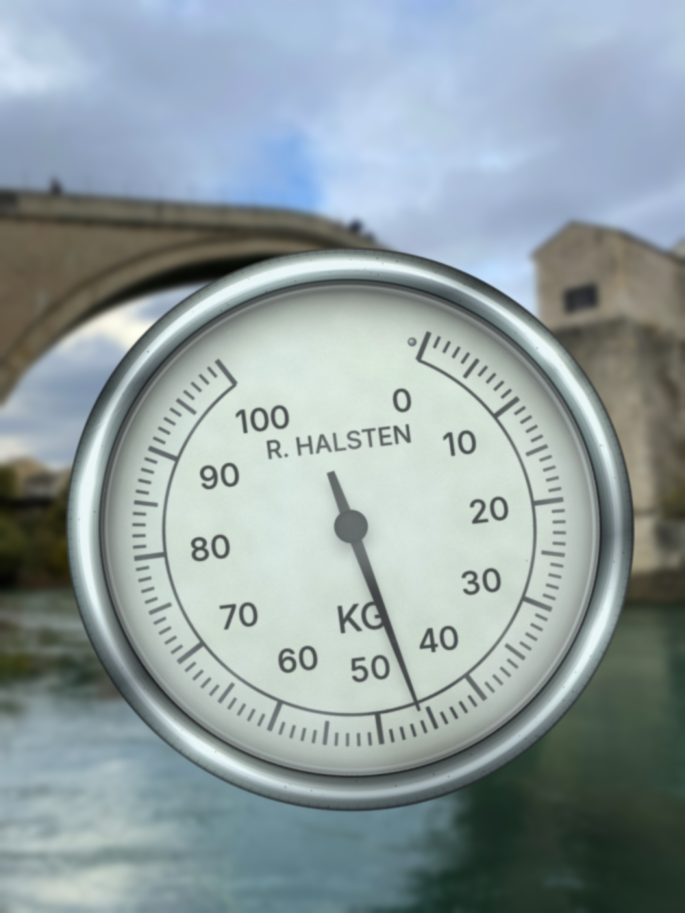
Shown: value=46 unit=kg
